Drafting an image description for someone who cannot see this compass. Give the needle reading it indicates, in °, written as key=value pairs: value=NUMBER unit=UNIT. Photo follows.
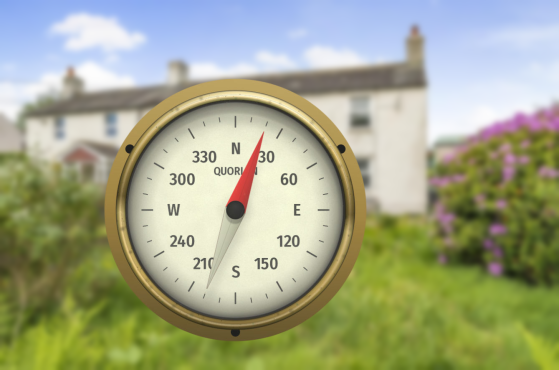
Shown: value=20 unit=°
